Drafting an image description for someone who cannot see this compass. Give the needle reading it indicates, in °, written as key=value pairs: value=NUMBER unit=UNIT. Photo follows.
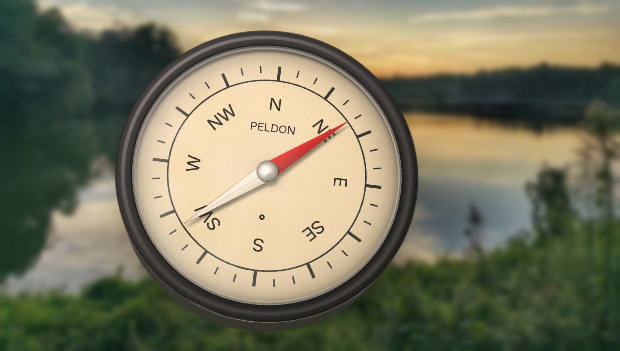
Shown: value=50 unit=°
